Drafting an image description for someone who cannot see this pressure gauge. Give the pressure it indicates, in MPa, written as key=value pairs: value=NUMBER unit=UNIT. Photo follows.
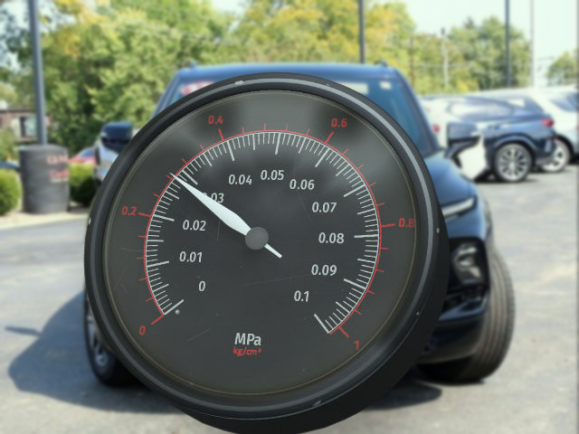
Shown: value=0.028 unit=MPa
